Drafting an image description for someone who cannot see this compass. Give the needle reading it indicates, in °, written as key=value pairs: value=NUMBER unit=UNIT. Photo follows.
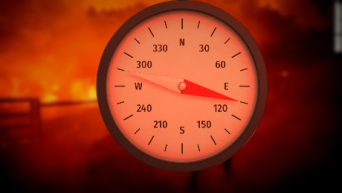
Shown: value=105 unit=°
